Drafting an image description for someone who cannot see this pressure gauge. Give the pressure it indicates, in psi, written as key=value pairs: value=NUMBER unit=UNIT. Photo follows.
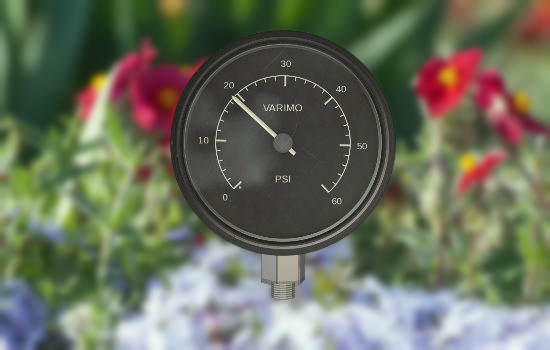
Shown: value=19 unit=psi
